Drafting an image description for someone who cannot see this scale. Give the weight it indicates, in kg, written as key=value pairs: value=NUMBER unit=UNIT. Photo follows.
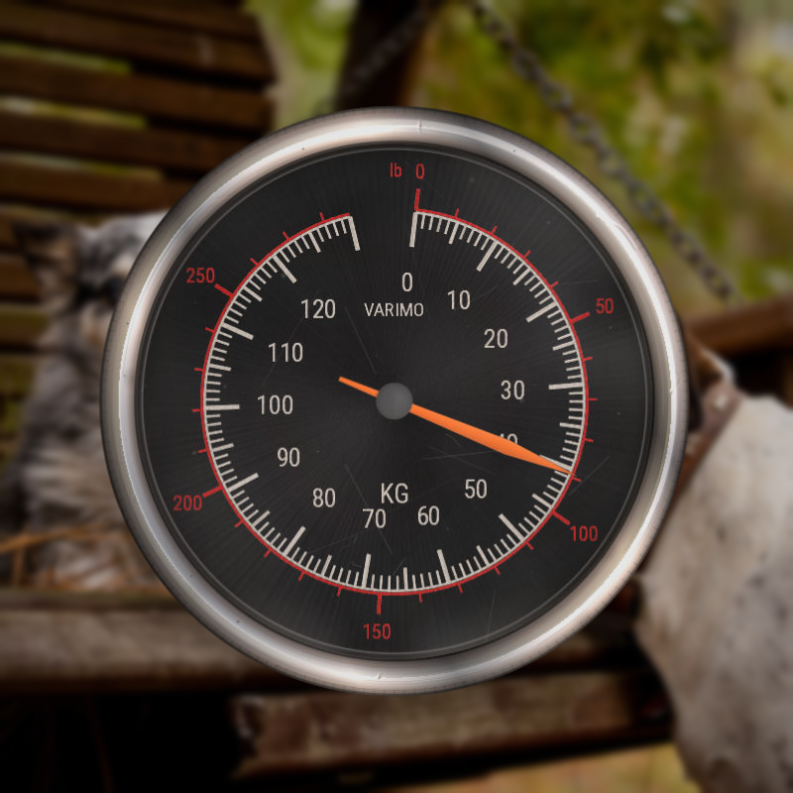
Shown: value=40.5 unit=kg
